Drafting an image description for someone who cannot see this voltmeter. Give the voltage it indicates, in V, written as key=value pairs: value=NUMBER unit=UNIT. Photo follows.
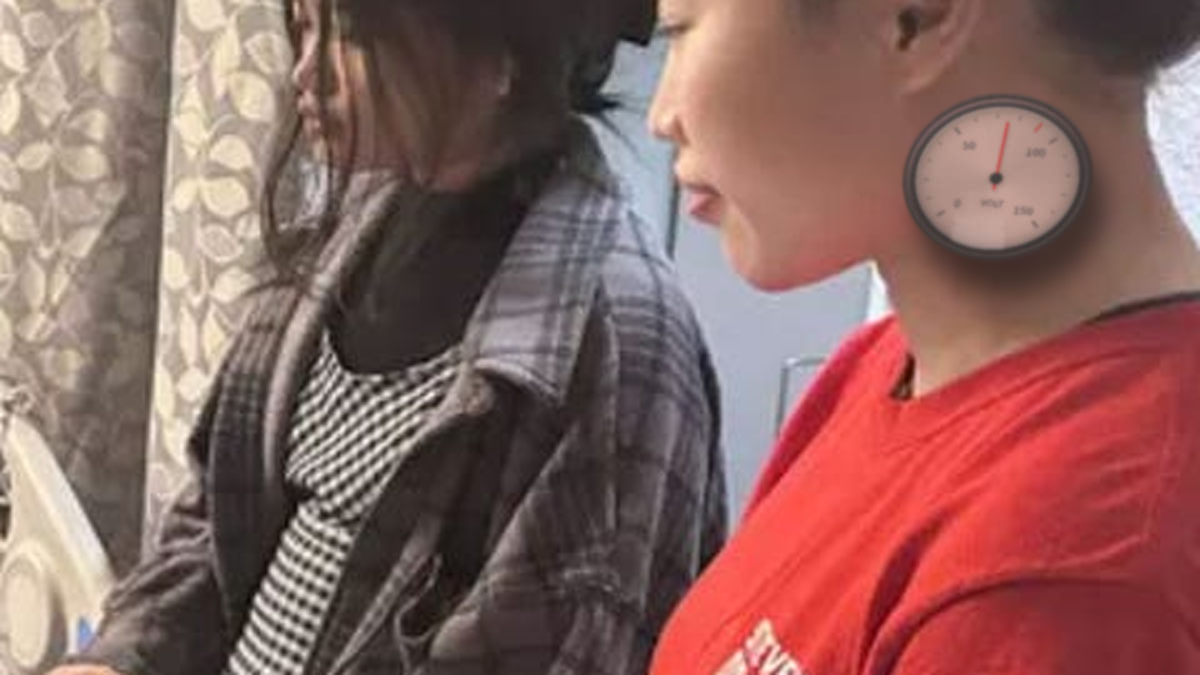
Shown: value=75 unit=V
